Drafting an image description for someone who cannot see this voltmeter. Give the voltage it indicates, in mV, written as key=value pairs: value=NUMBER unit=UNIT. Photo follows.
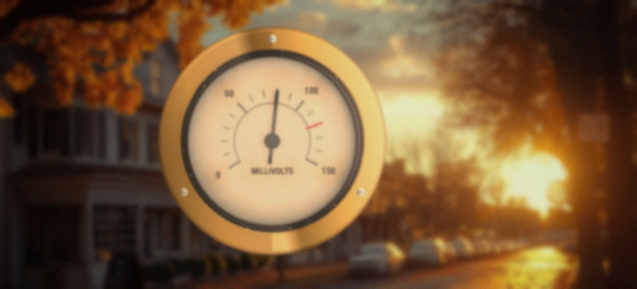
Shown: value=80 unit=mV
